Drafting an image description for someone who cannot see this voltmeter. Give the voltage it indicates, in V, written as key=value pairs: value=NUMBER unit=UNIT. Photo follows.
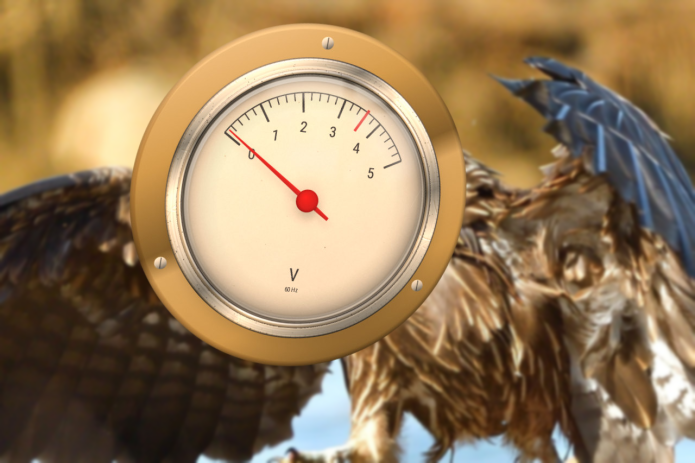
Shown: value=0.1 unit=V
